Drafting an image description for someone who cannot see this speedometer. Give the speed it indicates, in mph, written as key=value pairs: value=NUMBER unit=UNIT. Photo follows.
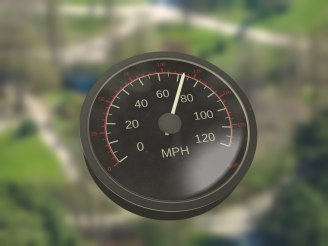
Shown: value=72.5 unit=mph
